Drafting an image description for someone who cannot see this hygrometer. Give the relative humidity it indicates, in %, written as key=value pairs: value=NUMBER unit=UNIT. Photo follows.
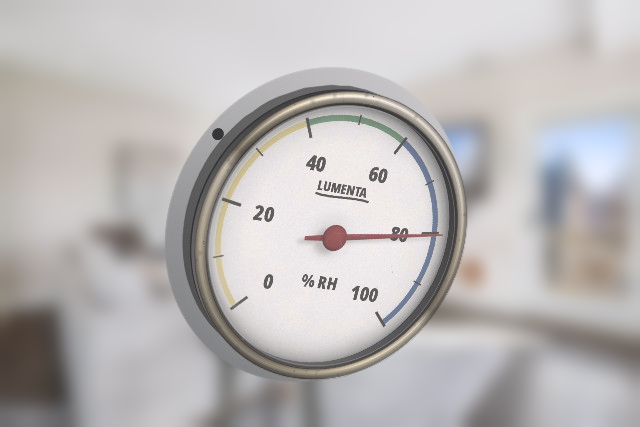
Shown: value=80 unit=%
